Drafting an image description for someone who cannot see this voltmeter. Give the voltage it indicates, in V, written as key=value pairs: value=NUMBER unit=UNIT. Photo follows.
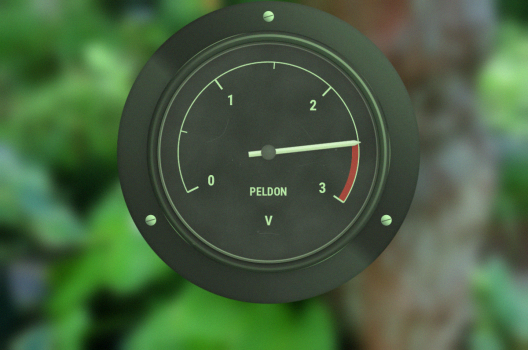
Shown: value=2.5 unit=V
